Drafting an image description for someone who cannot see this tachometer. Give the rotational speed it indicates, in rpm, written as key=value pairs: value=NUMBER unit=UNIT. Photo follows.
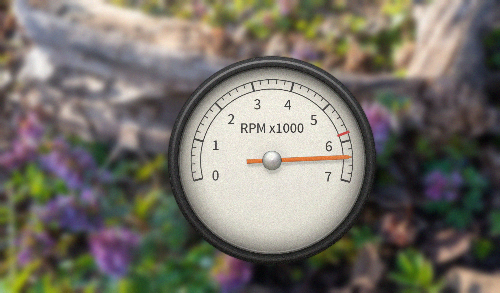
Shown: value=6400 unit=rpm
